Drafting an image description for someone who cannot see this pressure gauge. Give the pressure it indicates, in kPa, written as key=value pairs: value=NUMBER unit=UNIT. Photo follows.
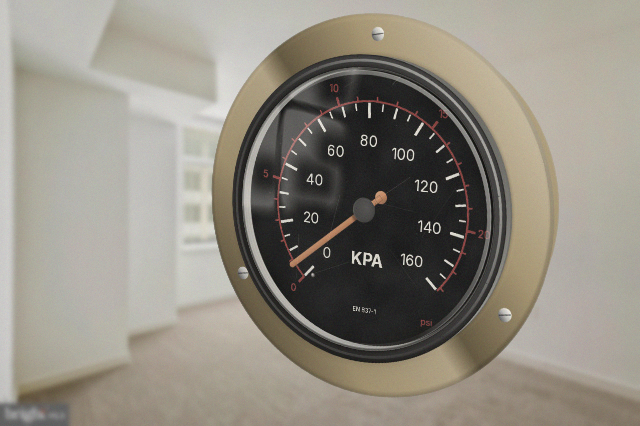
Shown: value=5 unit=kPa
